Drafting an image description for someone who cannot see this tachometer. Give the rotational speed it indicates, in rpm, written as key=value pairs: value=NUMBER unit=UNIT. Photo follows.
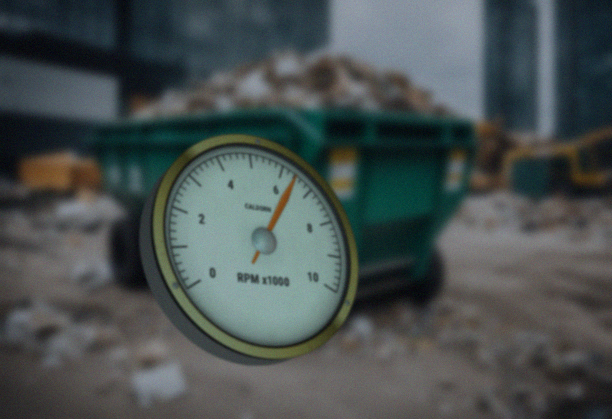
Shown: value=6400 unit=rpm
